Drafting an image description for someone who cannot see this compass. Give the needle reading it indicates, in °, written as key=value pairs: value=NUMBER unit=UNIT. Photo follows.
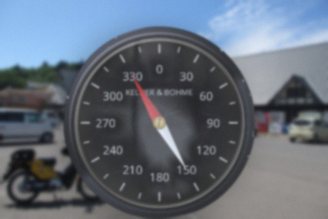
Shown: value=330 unit=°
